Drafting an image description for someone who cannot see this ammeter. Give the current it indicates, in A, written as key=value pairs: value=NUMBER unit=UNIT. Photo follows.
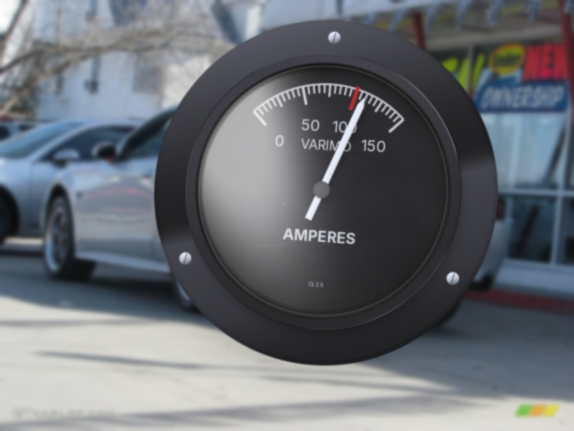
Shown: value=110 unit=A
